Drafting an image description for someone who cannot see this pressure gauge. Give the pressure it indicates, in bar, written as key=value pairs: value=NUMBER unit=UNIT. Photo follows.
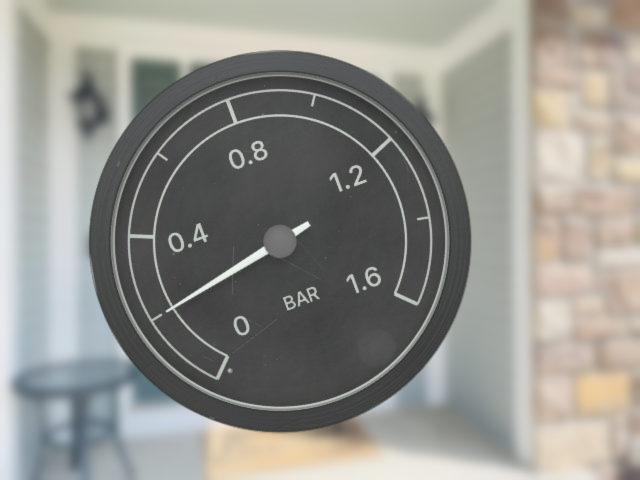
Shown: value=0.2 unit=bar
